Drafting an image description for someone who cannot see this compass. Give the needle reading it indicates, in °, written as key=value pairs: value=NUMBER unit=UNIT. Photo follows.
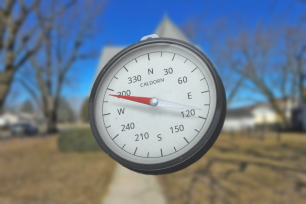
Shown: value=292.5 unit=°
